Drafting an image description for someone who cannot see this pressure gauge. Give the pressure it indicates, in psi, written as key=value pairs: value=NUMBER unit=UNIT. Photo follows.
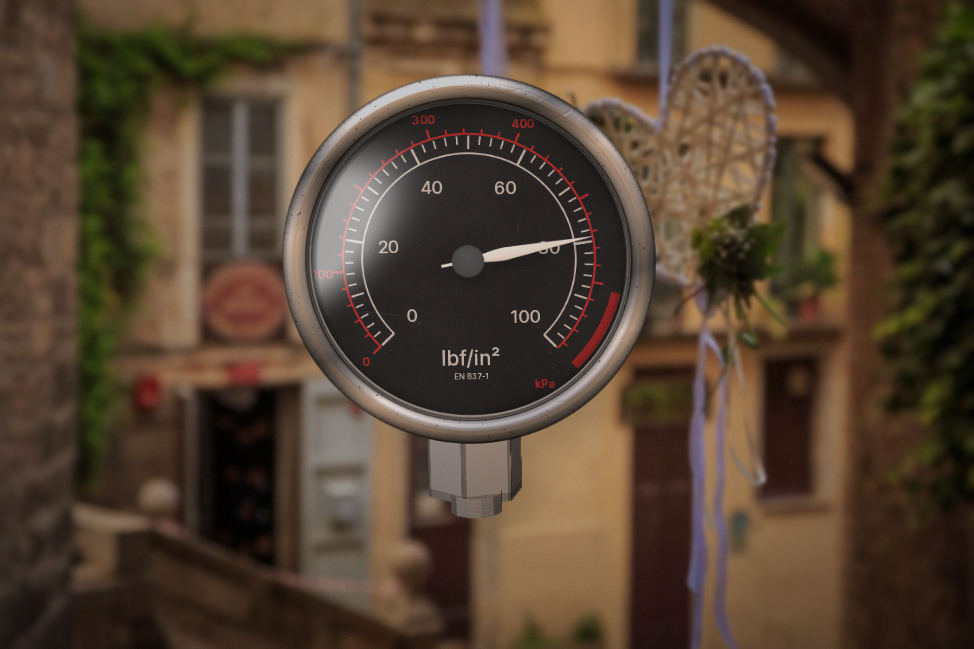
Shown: value=79 unit=psi
